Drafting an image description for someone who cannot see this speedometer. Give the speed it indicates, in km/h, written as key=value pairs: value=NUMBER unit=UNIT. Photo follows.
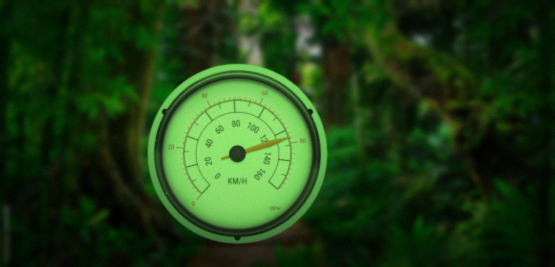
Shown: value=125 unit=km/h
